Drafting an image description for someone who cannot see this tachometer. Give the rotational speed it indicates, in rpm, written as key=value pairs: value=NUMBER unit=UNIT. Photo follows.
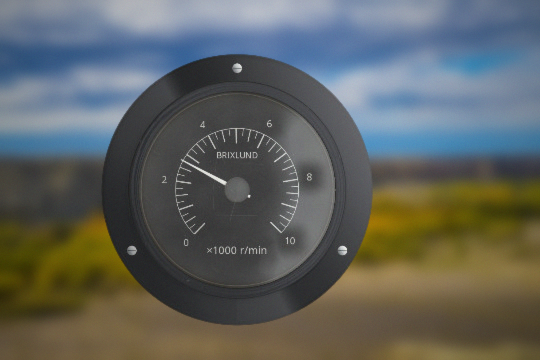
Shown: value=2750 unit=rpm
